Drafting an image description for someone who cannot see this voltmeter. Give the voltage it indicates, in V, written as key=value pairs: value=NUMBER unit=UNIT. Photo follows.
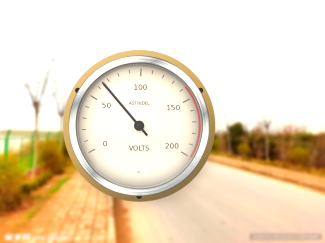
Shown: value=65 unit=V
